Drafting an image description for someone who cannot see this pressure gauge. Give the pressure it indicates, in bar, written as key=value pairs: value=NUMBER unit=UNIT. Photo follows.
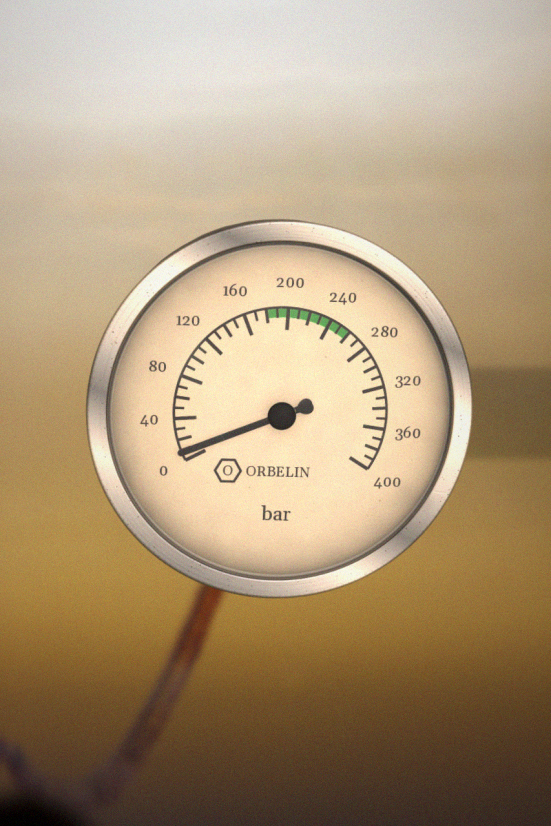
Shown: value=10 unit=bar
